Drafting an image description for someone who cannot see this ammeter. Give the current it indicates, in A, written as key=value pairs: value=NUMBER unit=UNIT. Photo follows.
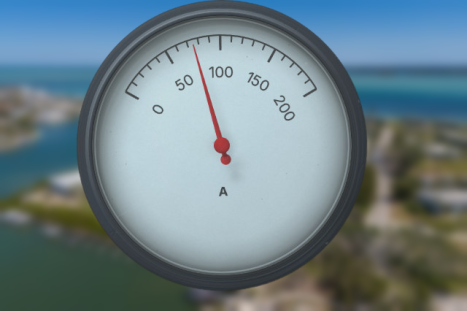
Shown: value=75 unit=A
